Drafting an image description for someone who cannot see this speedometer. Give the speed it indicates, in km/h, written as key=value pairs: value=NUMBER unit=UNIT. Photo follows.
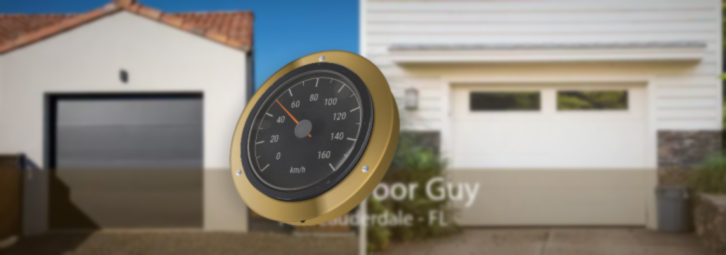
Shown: value=50 unit=km/h
